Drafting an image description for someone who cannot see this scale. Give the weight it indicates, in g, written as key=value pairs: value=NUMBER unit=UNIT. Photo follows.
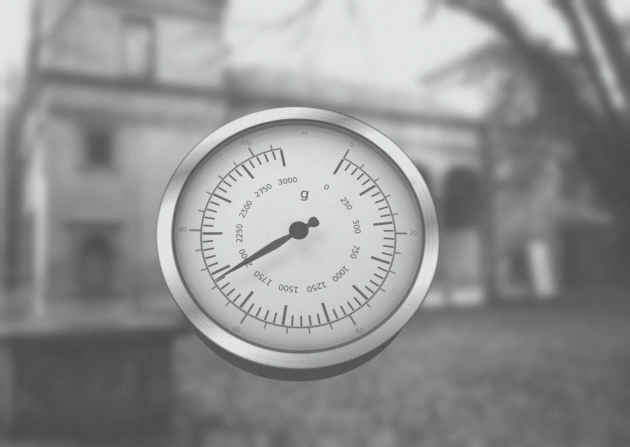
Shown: value=1950 unit=g
